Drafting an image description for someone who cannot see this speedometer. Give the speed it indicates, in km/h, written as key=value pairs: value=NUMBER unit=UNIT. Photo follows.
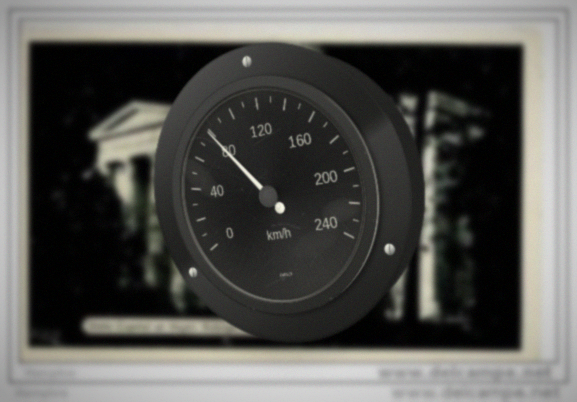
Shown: value=80 unit=km/h
